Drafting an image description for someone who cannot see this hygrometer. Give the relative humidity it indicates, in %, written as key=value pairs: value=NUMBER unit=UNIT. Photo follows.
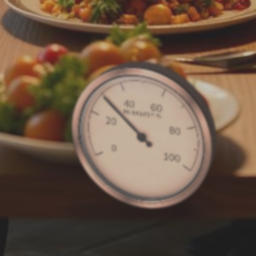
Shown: value=30 unit=%
